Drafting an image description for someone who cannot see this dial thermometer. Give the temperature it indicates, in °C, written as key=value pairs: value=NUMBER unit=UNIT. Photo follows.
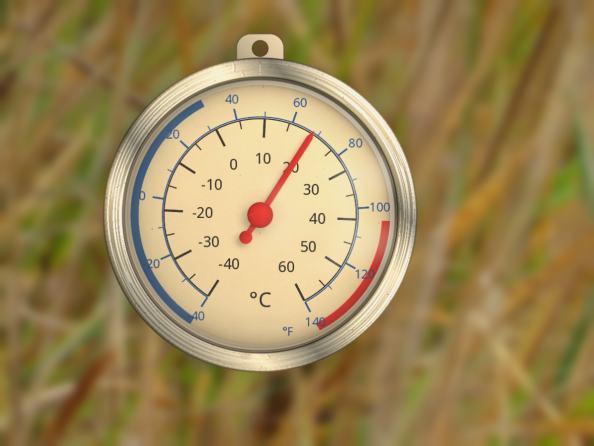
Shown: value=20 unit=°C
